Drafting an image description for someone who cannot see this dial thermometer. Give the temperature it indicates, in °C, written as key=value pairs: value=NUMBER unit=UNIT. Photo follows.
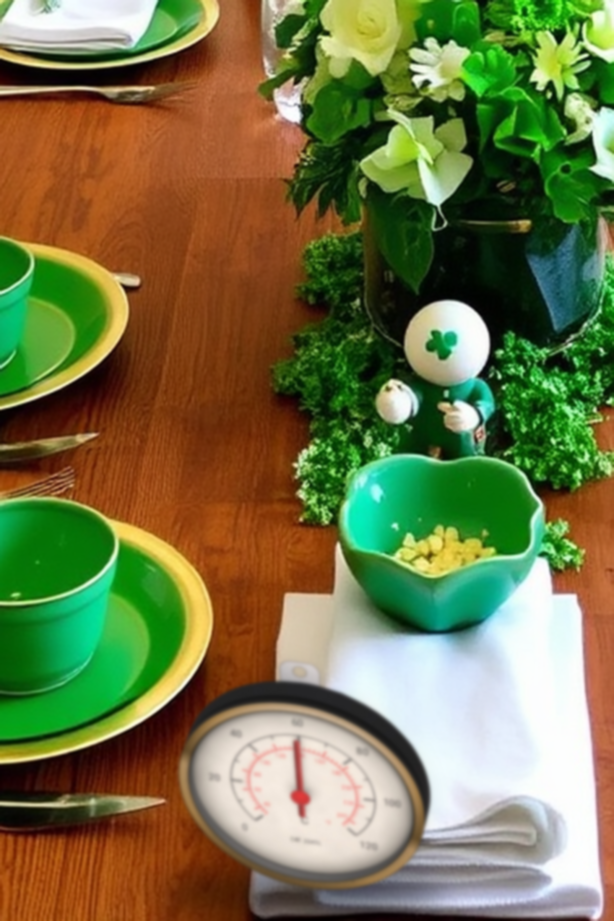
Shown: value=60 unit=°C
